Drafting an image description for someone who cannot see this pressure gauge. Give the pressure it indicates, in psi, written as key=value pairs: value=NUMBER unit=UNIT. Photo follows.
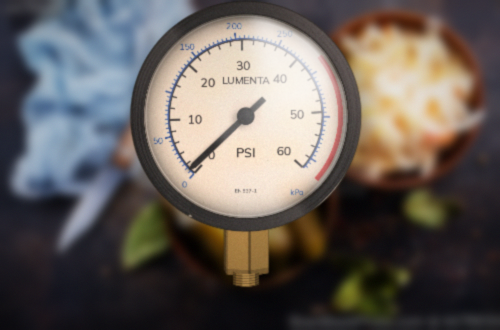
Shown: value=1 unit=psi
